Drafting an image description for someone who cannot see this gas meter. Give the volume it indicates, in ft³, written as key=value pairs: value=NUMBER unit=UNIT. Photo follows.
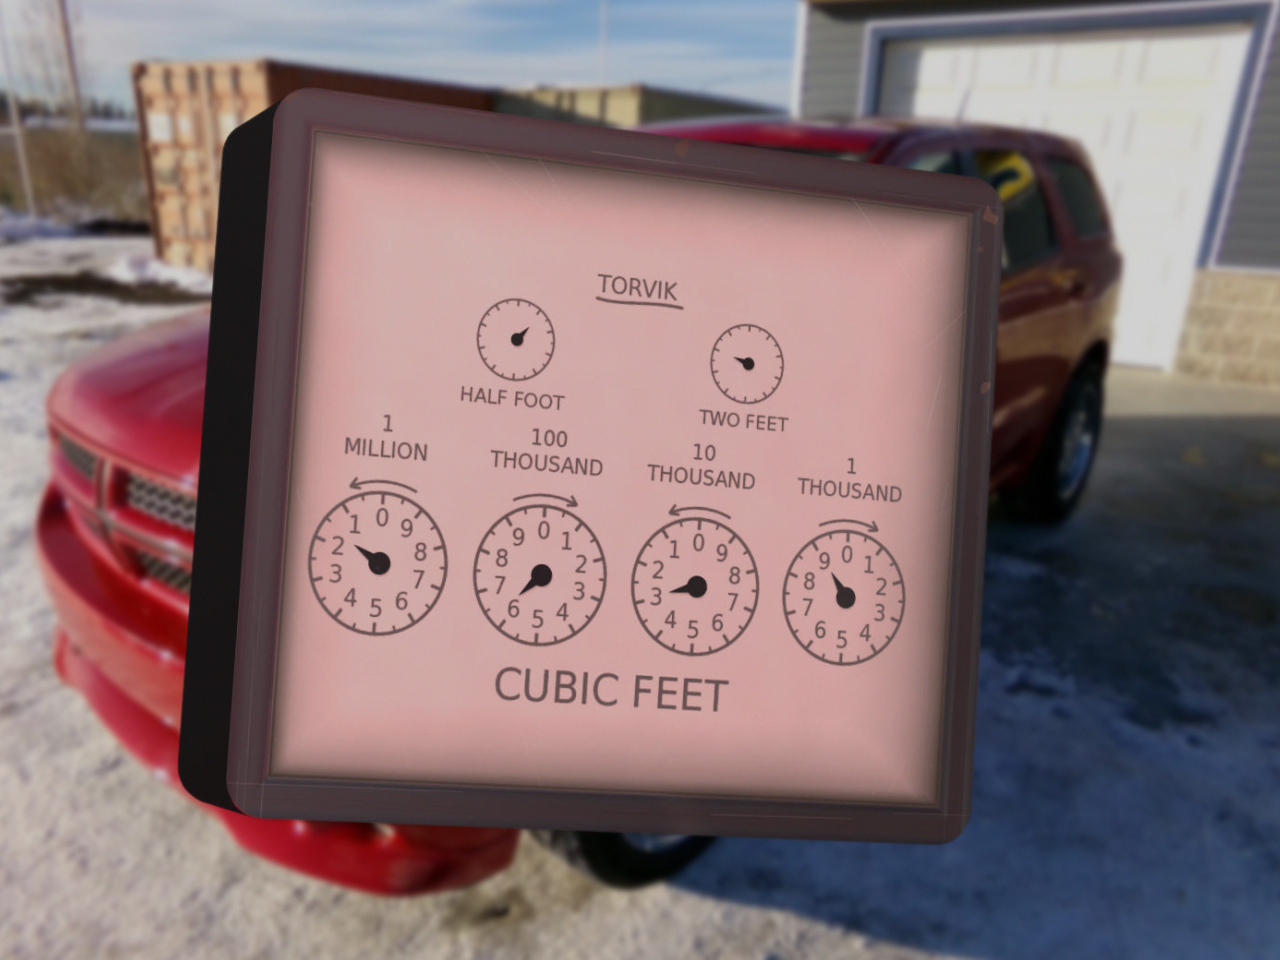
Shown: value=162900 unit=ft³
